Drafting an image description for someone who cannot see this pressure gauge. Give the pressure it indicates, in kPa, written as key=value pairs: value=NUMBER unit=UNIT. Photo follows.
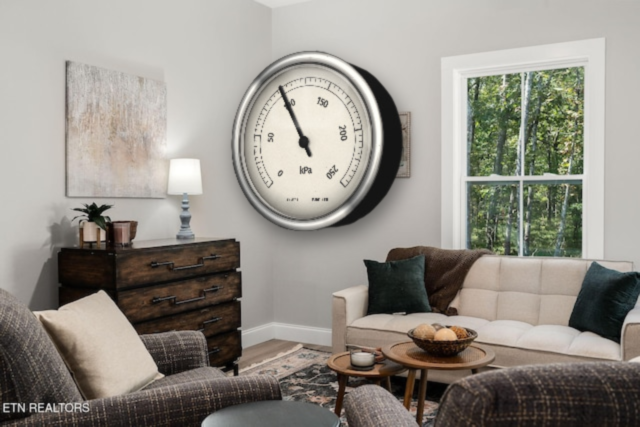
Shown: value=100 unit=kPa
